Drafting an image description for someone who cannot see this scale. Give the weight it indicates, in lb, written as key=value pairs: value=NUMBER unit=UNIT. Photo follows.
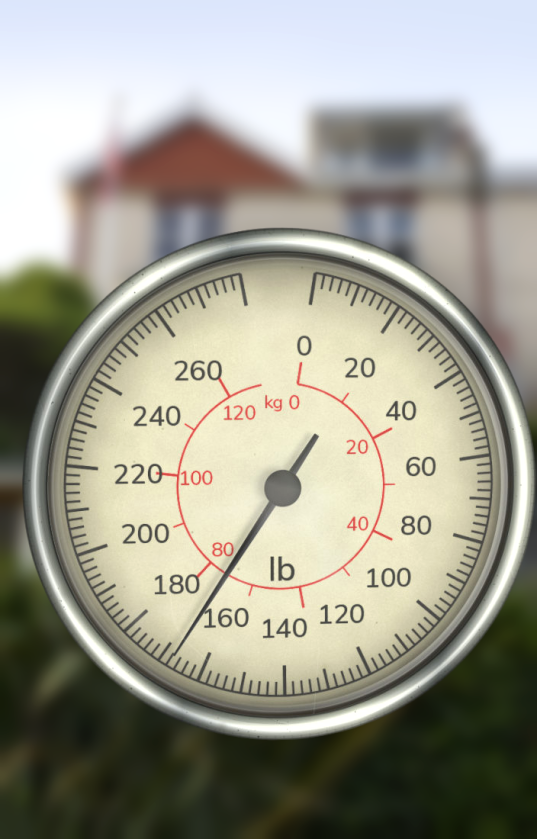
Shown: value=168 unit=lb
